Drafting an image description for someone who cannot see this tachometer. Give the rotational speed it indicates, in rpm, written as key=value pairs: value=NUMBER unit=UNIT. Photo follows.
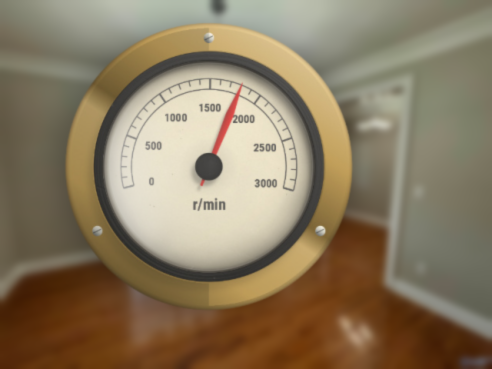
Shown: value=1800 unit=rpm
